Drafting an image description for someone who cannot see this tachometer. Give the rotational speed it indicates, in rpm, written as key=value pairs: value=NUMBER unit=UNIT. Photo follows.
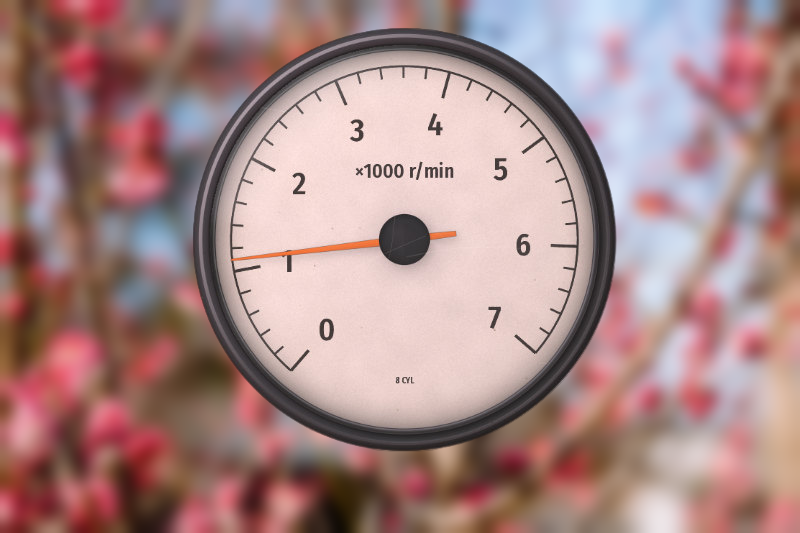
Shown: value=1100 unit=rpm
